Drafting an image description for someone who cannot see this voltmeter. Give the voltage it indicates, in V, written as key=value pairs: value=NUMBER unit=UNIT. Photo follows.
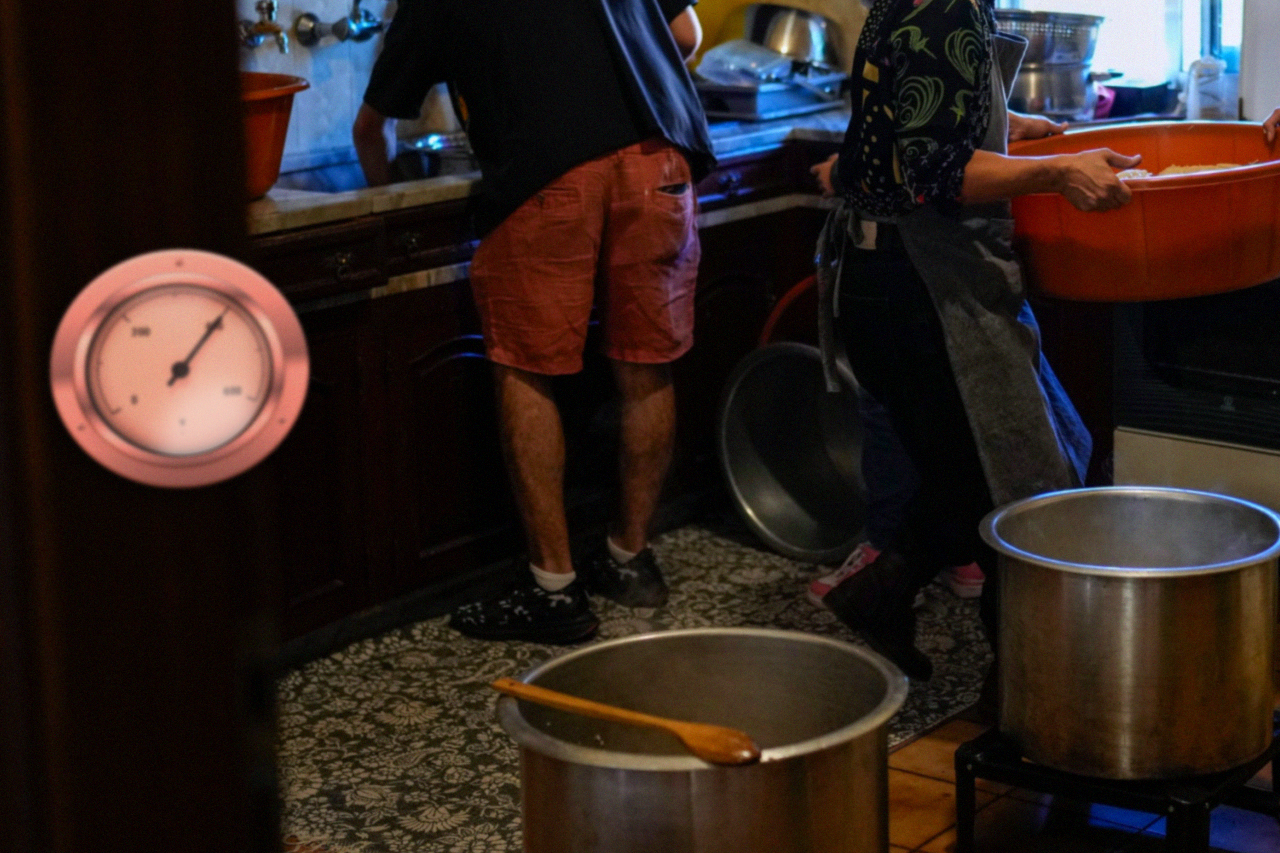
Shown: value=400 unit=V
